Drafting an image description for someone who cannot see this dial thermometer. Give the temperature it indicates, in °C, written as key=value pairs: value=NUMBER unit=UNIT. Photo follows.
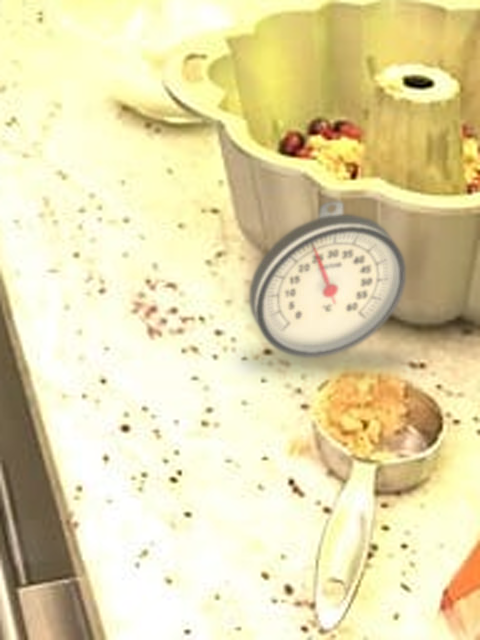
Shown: value=25 unit=°C
